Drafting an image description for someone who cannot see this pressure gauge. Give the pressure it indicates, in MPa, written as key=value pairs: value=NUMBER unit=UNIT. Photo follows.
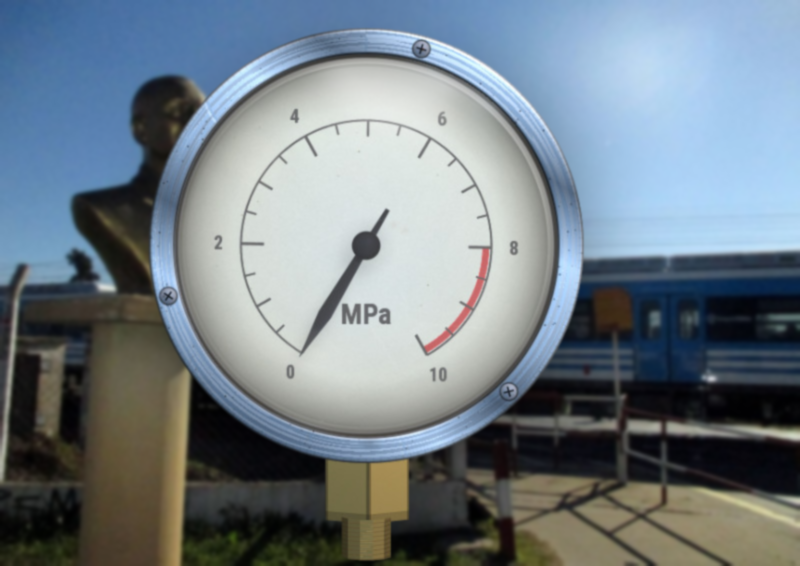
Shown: value=0 unit=MPa
